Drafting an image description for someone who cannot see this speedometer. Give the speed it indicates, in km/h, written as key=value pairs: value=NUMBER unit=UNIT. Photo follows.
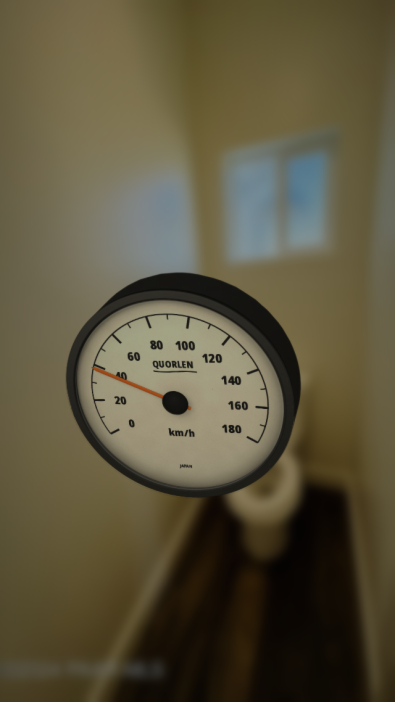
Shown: value=40 unit=km/h
